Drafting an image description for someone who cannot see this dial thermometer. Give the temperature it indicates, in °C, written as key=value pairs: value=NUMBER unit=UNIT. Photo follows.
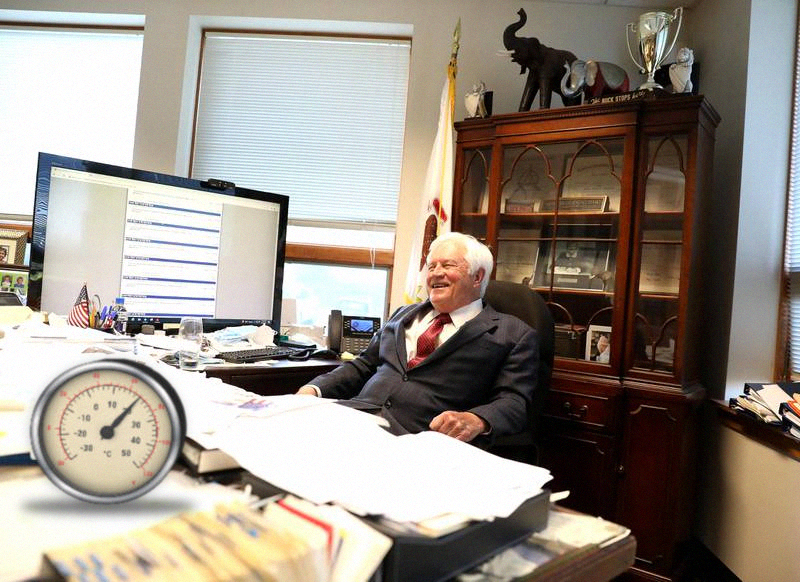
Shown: value=20 unit=°C
